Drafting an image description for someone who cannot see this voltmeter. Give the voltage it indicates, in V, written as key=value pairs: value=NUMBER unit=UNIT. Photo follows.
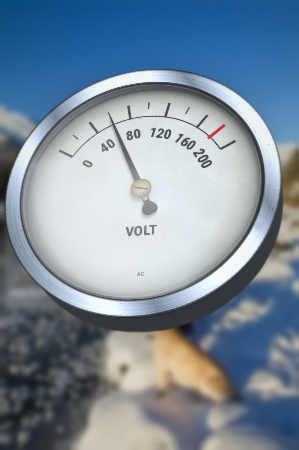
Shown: value=60 unit=V
